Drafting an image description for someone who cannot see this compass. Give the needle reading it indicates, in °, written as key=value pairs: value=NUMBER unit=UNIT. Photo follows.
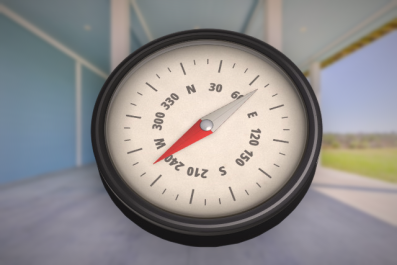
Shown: value=250 unit=°
